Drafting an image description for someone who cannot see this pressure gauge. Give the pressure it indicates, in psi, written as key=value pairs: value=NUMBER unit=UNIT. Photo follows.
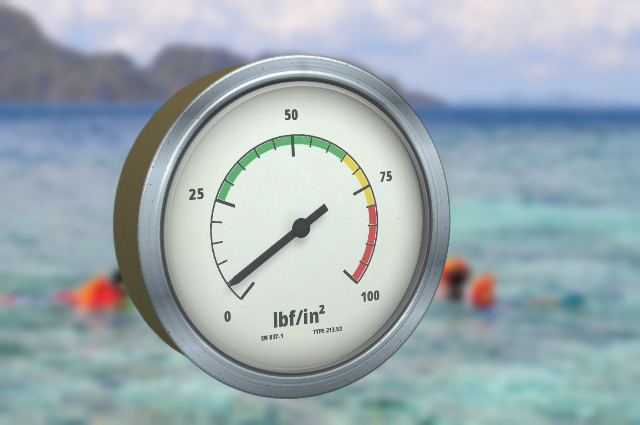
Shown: value=5 unit=psi
